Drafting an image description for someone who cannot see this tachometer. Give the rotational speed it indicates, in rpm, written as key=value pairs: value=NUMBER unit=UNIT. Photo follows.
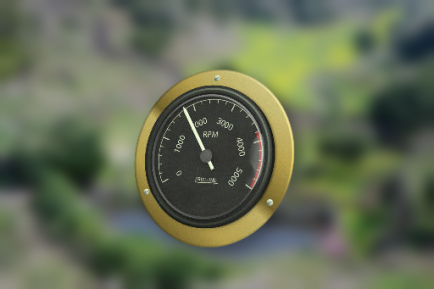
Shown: value=1800 unit=rpm
